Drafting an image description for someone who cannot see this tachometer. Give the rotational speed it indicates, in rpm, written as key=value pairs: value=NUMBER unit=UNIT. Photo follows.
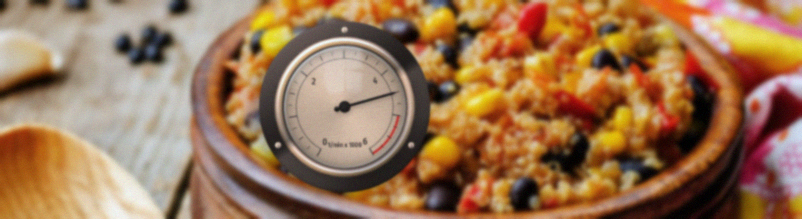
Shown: value=4500 unit=rpm
